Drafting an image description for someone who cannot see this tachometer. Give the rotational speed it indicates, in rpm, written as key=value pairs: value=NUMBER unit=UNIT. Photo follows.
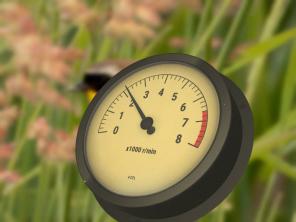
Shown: value=2200 unit=rpm
